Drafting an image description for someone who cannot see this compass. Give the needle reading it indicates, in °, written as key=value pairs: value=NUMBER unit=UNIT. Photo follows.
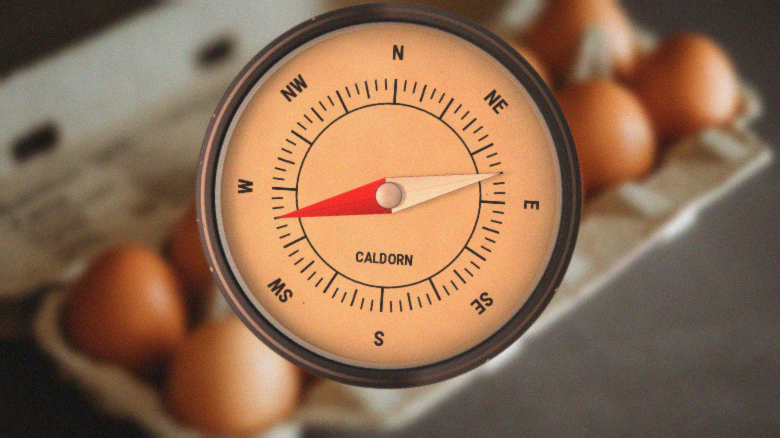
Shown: value=255 unit=°
